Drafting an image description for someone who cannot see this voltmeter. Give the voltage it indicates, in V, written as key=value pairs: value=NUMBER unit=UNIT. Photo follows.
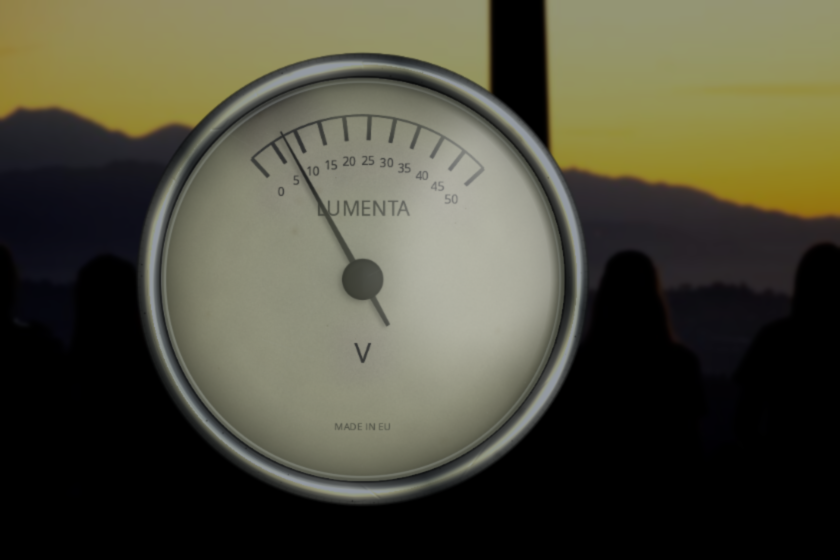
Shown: value=7.5 unit=V
